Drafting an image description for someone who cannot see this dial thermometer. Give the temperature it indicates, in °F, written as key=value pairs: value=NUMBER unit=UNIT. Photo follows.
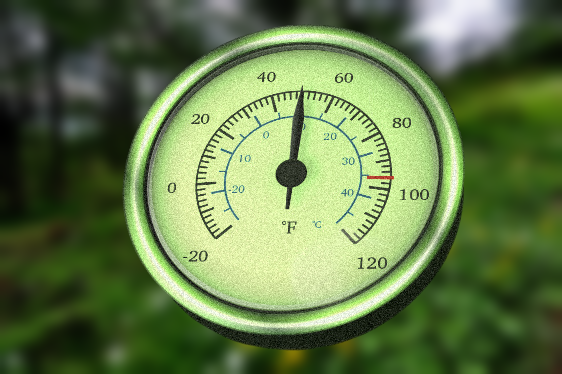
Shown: value=50 unit=°F
